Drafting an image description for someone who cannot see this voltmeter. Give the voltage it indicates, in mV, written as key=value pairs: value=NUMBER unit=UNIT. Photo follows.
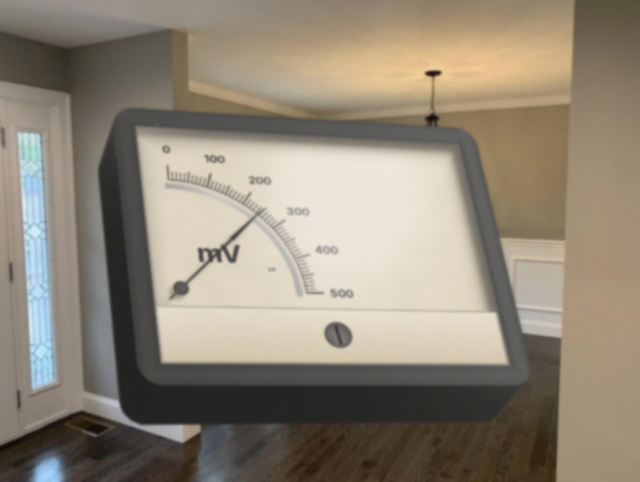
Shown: value=250 unit=mV
